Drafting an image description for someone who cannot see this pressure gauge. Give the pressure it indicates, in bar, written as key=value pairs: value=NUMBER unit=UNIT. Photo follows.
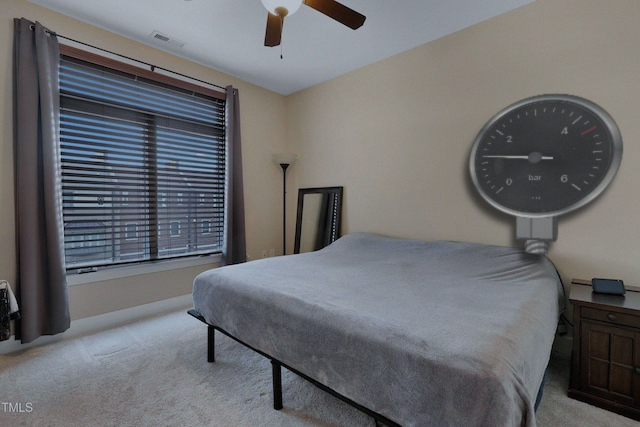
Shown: value=1.2 unit=bar
